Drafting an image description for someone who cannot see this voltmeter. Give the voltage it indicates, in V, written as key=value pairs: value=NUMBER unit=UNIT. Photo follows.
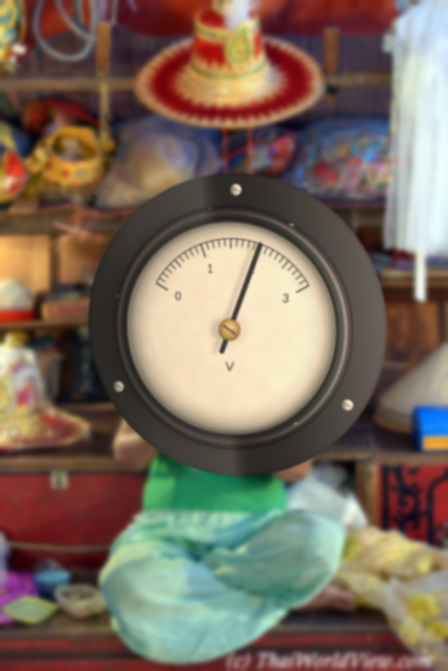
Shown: value=2 unit=V
